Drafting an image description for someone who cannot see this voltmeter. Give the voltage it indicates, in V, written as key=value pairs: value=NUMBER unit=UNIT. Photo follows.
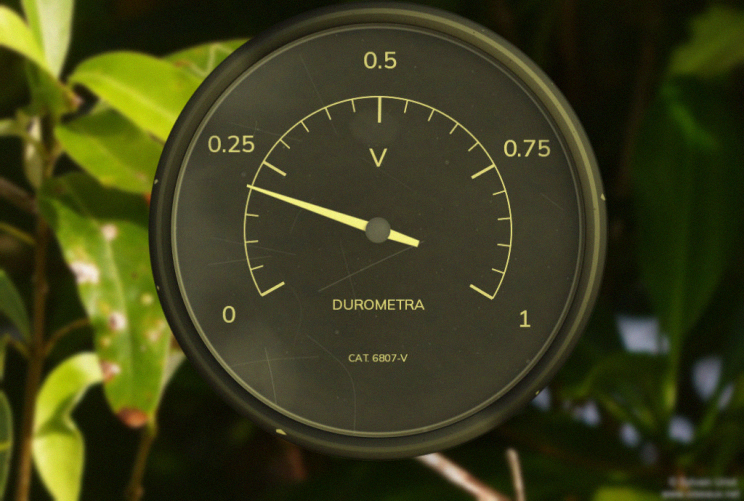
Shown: value=0.2 unit=V
